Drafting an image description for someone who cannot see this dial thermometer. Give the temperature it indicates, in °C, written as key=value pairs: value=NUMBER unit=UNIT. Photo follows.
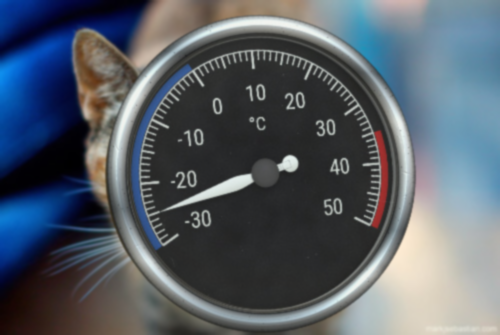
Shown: value=-25 unit=°C
